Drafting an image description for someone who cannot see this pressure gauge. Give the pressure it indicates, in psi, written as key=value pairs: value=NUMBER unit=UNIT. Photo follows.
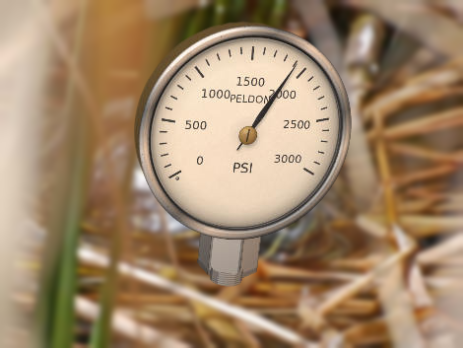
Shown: value=1900 unit=psi
